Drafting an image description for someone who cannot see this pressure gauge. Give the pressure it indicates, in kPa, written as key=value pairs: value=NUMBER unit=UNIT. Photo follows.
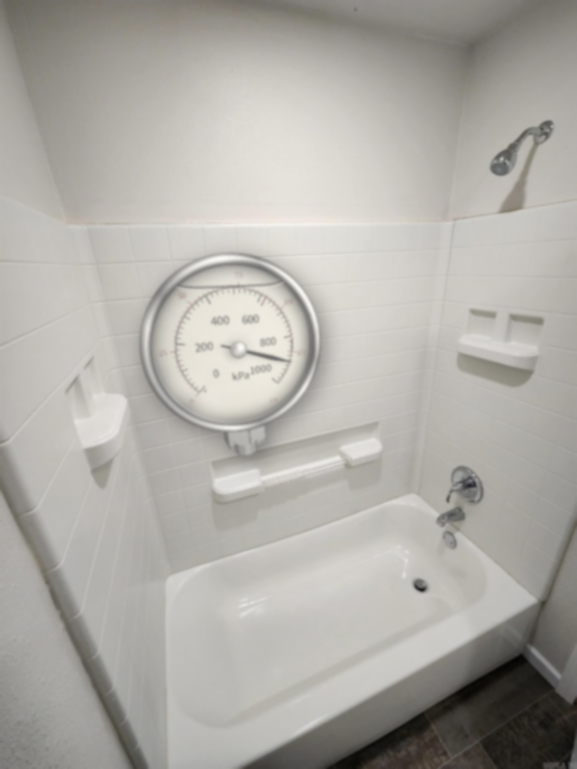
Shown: value=900 unit=kPa
